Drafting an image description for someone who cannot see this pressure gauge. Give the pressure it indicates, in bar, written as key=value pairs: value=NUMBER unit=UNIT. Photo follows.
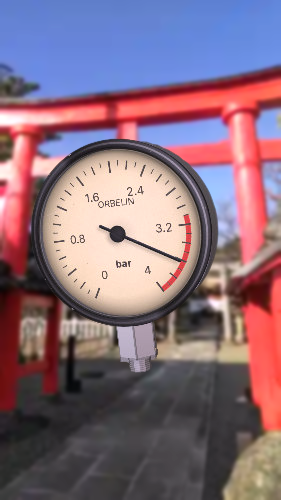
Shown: value=3.6 unit=bar
